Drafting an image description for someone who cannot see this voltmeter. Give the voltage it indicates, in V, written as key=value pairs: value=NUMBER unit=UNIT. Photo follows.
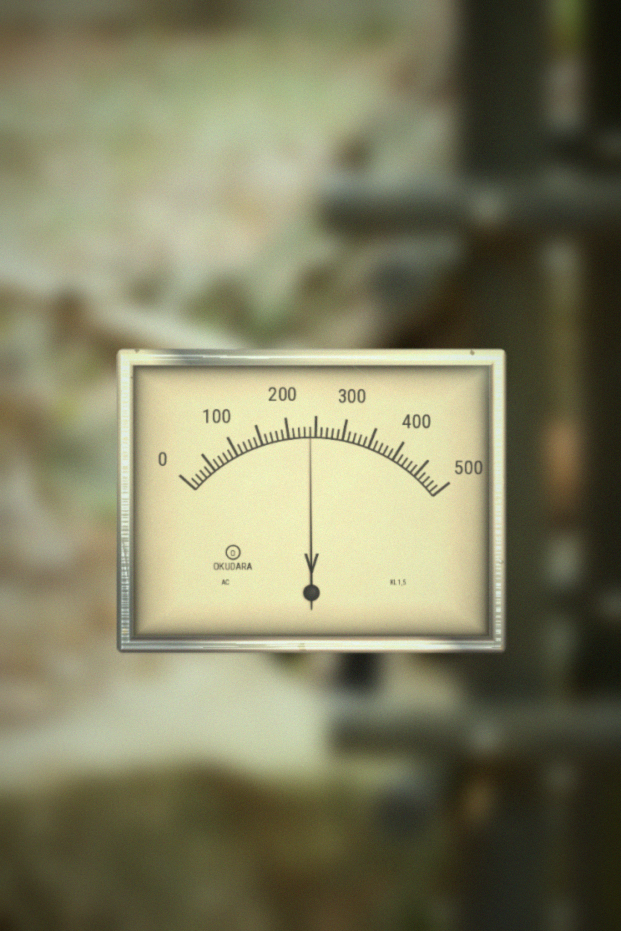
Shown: value=240 unit=V
